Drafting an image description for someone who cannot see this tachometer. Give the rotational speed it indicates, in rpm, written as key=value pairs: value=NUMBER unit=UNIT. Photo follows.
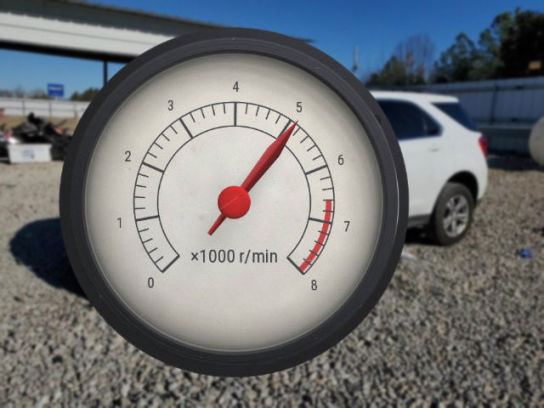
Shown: value=5100 unit=rpm
